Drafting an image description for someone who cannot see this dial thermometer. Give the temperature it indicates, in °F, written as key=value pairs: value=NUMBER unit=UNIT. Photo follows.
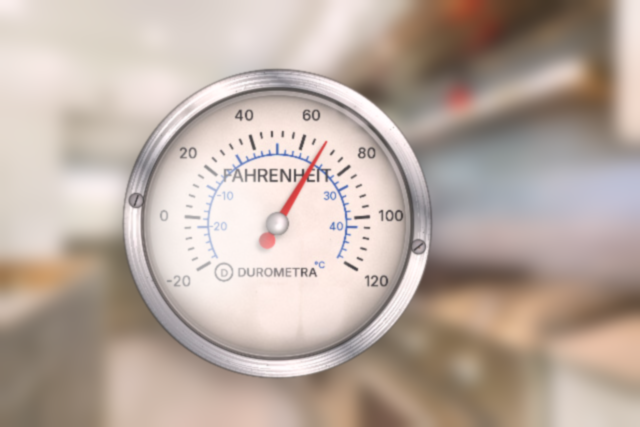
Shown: value=68 unit=°F
